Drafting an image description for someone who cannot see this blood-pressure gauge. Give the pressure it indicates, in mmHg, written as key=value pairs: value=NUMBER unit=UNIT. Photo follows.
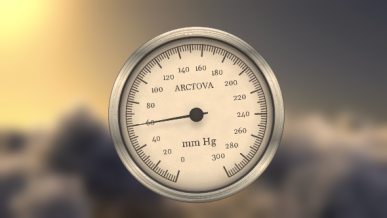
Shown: value=60 unit=mmHg
